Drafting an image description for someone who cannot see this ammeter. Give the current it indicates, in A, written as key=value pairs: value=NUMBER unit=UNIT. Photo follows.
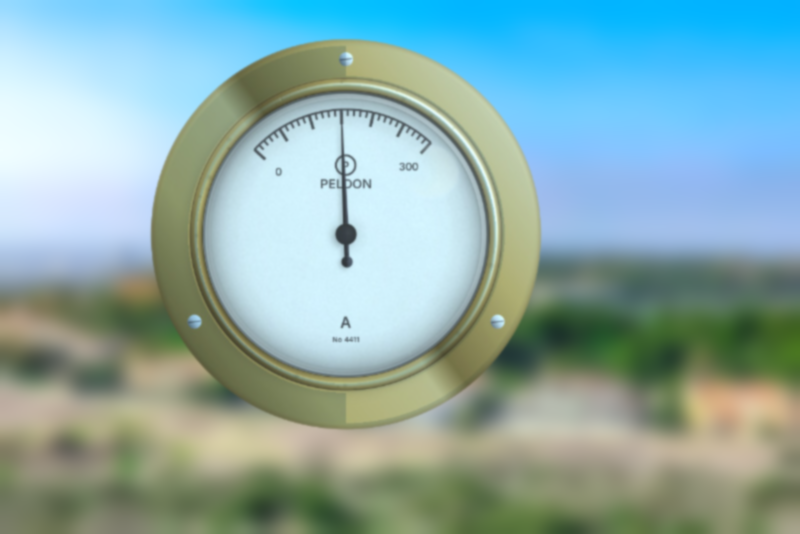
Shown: value=150 unit=A
